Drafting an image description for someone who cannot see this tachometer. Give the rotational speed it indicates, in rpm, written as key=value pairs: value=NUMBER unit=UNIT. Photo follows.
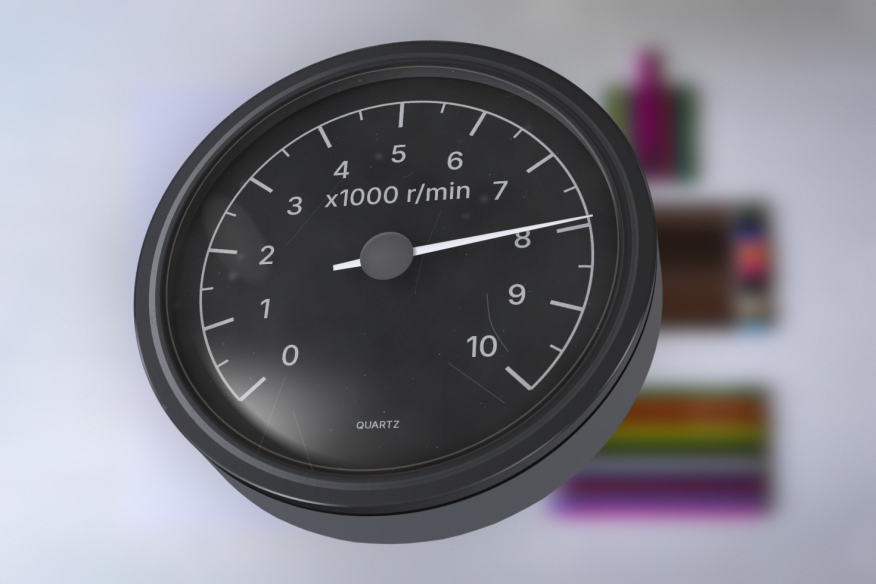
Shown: value=8000 unit=rpm
